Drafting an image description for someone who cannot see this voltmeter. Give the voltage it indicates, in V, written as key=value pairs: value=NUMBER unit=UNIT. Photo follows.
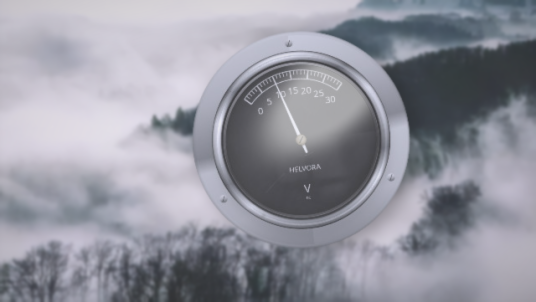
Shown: value=10 unit=V
